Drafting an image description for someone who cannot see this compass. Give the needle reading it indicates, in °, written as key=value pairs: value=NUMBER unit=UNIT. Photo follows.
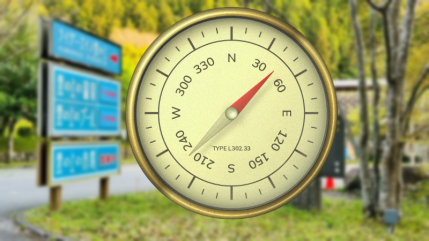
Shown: value=45 unit=°
